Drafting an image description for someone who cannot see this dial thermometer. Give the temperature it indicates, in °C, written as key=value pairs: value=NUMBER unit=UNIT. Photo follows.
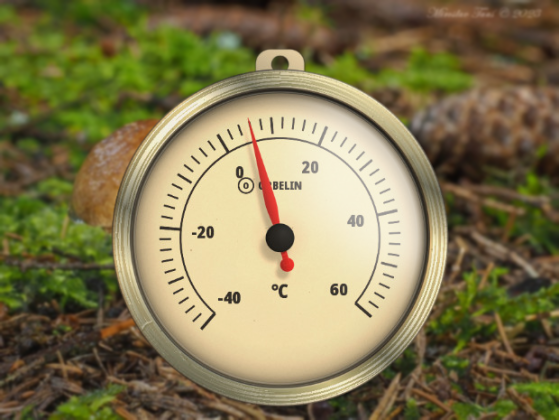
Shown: value=6 unit=°C
